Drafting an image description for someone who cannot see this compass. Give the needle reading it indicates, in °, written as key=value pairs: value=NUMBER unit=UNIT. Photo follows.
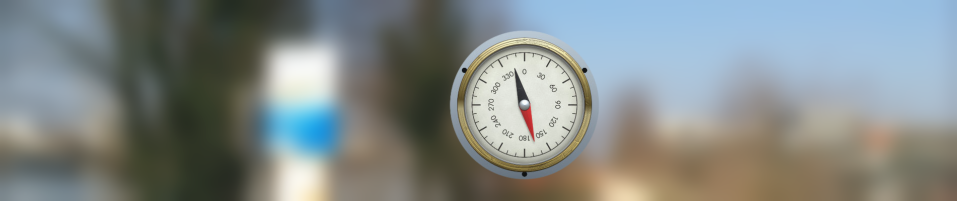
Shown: value=165 unit=°
